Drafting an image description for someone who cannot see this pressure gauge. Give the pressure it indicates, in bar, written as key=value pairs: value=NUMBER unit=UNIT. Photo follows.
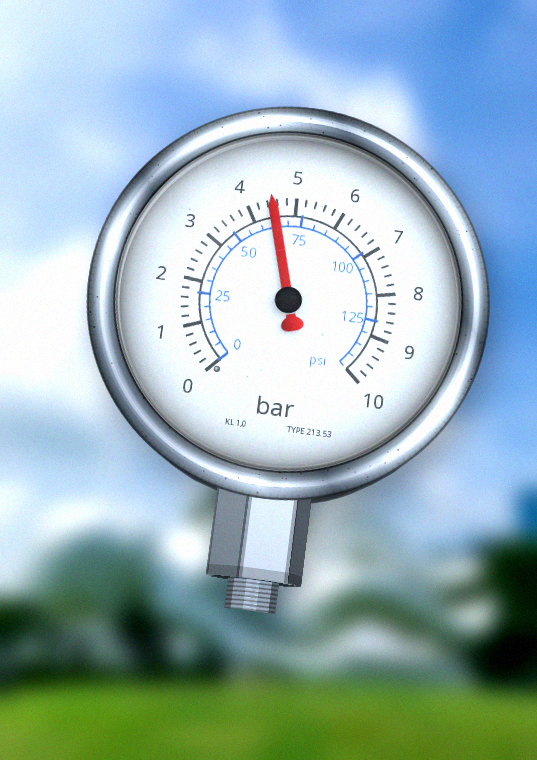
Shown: value=4.5 unit=bar
